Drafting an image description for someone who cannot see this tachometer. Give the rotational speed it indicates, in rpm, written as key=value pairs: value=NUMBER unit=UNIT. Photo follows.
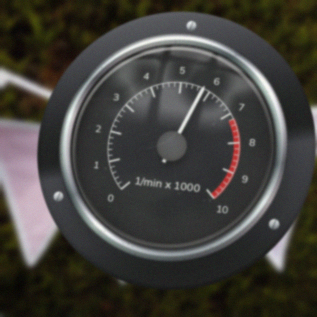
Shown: value=5800 unit=rpm
